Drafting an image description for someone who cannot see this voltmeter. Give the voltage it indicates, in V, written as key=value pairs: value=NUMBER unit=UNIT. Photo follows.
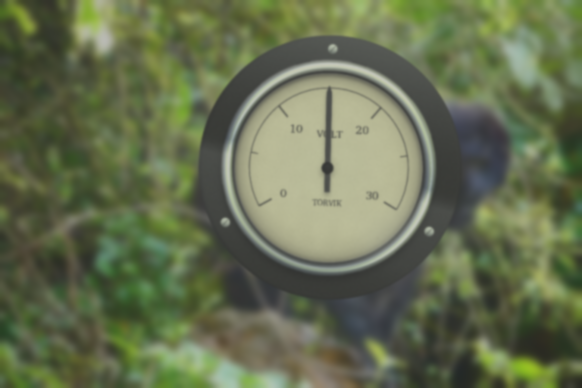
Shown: value=15 unit=V
